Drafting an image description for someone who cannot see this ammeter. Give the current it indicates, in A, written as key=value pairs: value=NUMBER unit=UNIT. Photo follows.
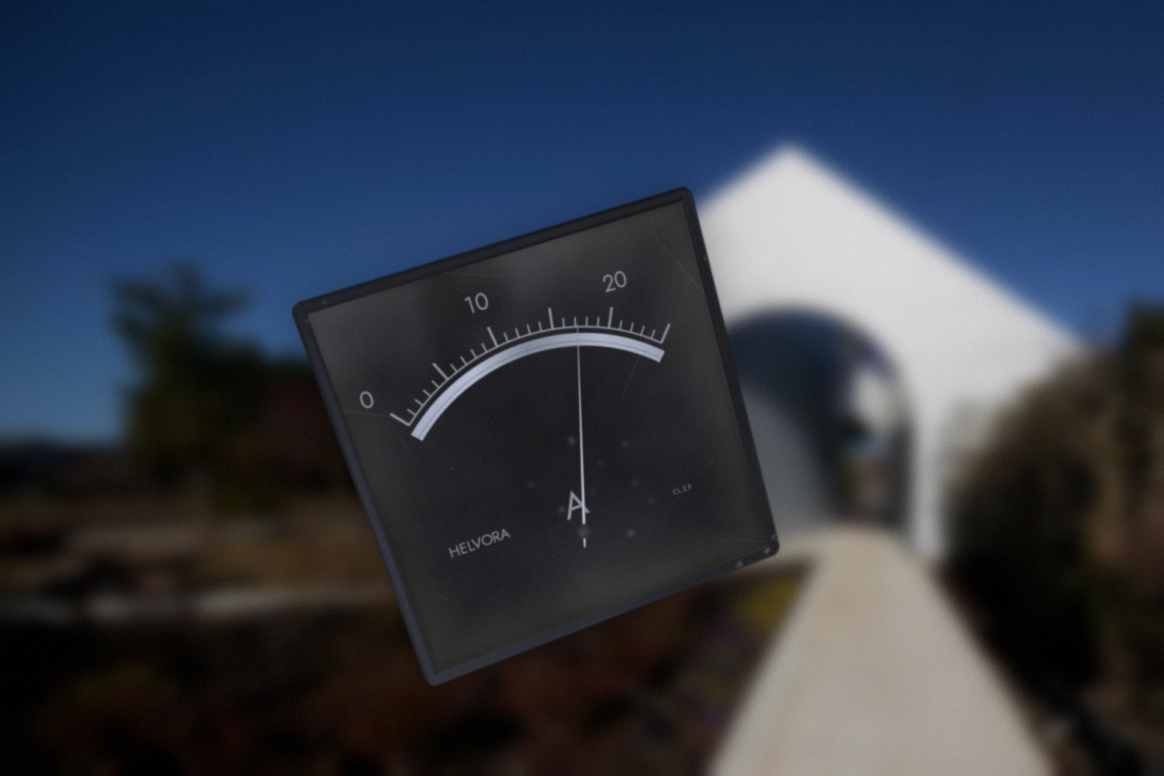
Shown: value=17 unit=A
